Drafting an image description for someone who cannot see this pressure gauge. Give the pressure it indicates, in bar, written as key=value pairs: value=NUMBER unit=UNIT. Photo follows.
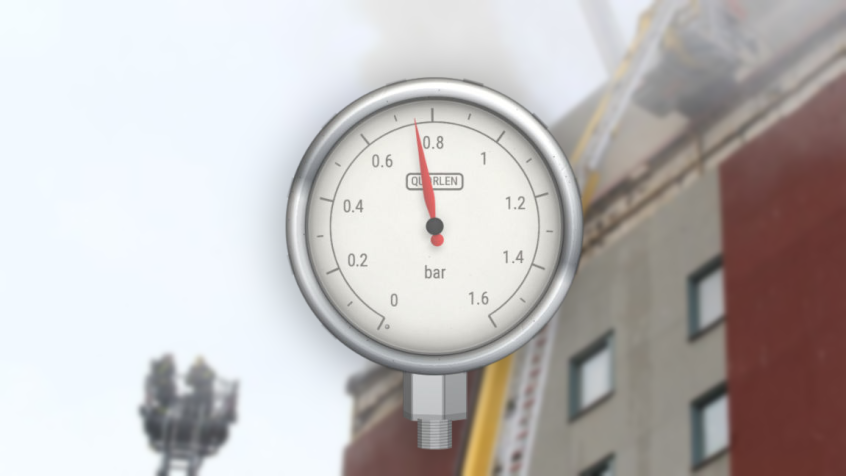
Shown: value=0.75 unit=bar
